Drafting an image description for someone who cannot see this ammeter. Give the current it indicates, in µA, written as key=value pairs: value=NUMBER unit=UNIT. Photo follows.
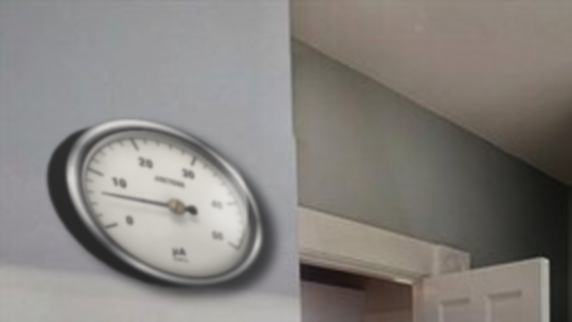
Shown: value=6 unit=µA
